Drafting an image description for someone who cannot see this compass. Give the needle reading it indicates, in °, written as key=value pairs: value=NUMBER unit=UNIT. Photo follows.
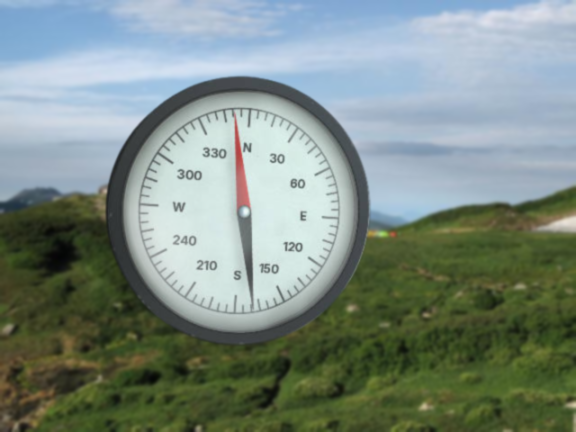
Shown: value=350 unit=°
